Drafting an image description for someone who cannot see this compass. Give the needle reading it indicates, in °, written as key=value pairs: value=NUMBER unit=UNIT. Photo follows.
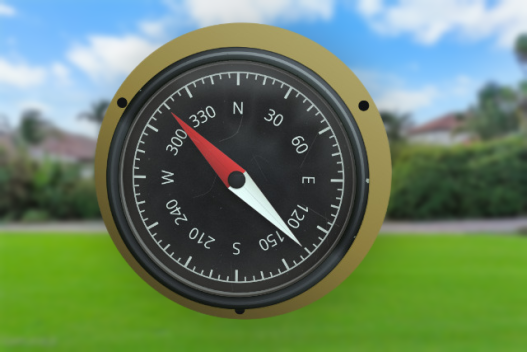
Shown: value=315 unit=°
